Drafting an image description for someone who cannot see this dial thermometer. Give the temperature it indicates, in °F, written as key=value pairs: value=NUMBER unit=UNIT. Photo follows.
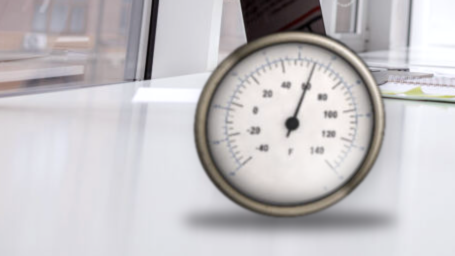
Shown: value=60 unit=°F
